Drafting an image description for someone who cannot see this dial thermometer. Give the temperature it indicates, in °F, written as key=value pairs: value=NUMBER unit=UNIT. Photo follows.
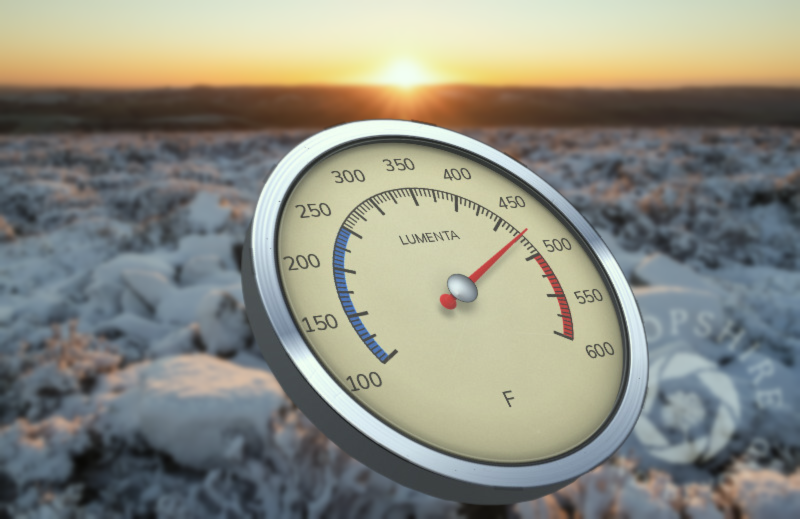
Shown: value=475 unit=°F
